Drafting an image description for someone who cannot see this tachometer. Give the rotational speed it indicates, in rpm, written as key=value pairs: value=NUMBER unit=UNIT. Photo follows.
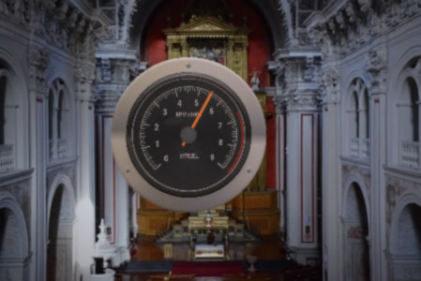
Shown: value=5500 unit=rpm
